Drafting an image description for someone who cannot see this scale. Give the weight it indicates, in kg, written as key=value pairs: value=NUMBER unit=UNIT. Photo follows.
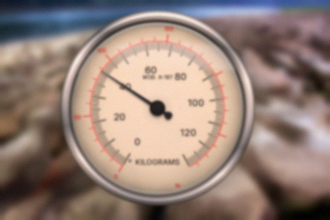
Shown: value=40 unit=kg
